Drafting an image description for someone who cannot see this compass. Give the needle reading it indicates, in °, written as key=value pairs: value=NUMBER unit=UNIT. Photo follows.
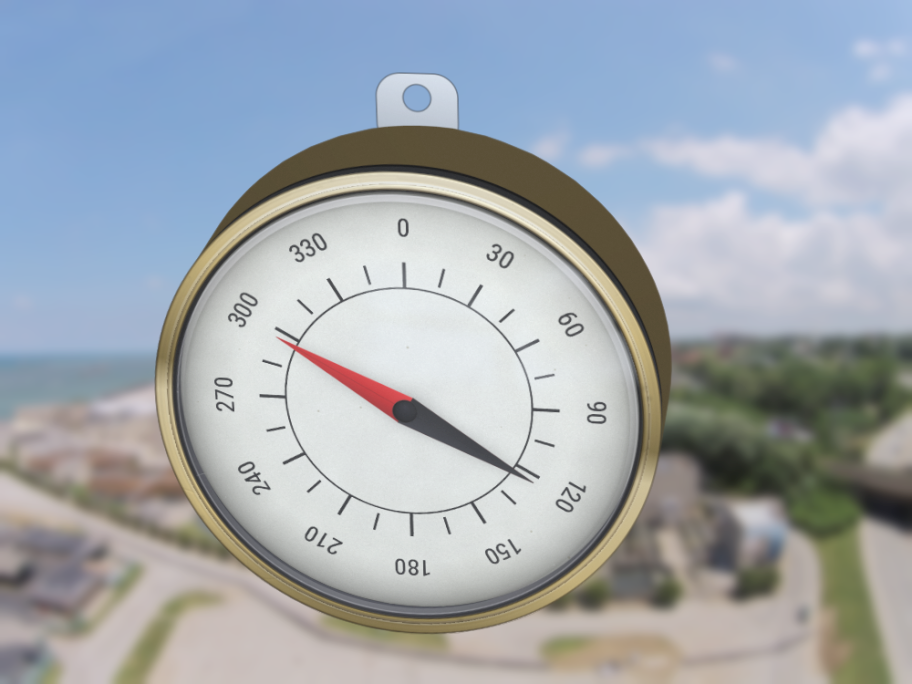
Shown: value=300 unit=°
